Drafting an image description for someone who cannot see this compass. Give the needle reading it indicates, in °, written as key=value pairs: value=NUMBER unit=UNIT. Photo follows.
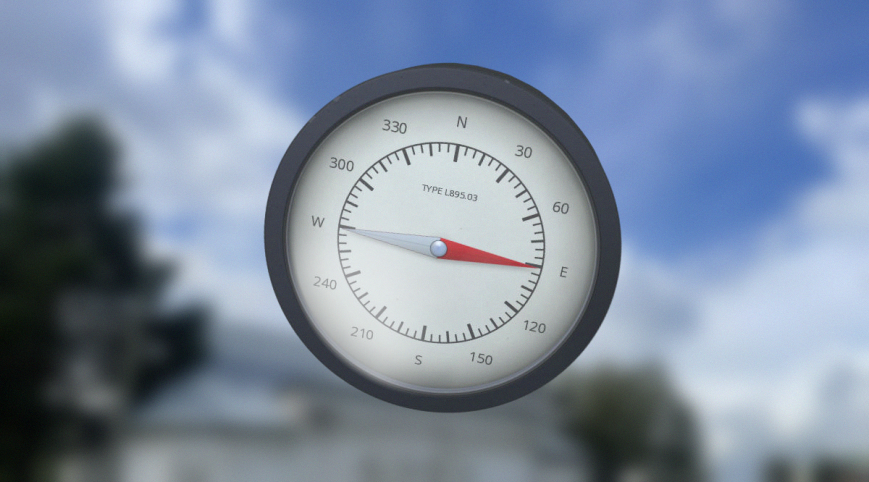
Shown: value=90 unit=°
